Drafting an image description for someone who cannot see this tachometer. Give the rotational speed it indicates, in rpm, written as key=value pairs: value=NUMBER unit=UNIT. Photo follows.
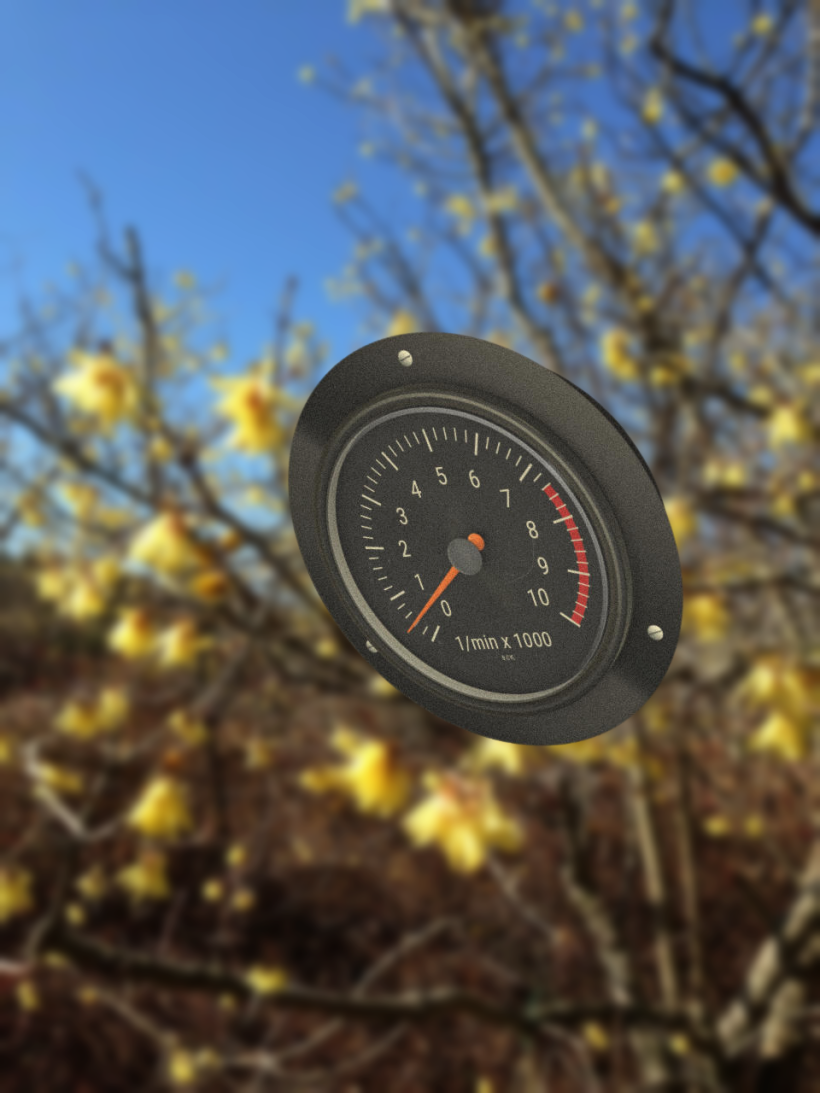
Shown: value=400 unit=rpm
